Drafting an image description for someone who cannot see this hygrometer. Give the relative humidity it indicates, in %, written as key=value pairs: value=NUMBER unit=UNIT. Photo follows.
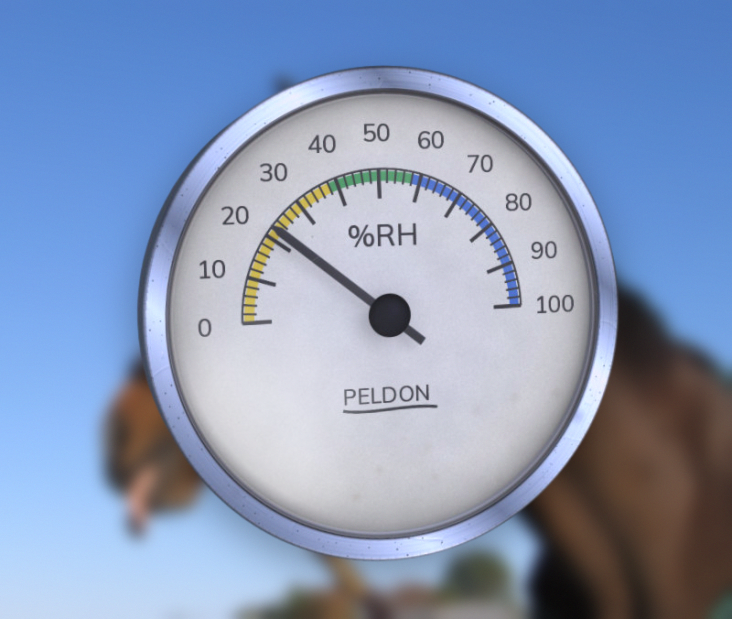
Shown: value=22 unit=%
